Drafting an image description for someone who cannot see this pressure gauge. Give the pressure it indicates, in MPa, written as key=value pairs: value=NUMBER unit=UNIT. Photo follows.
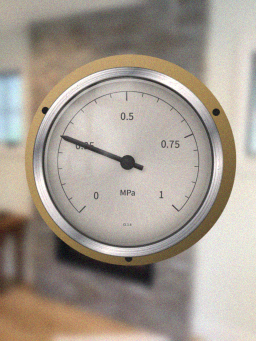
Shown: value=0.25 unit=MPa
